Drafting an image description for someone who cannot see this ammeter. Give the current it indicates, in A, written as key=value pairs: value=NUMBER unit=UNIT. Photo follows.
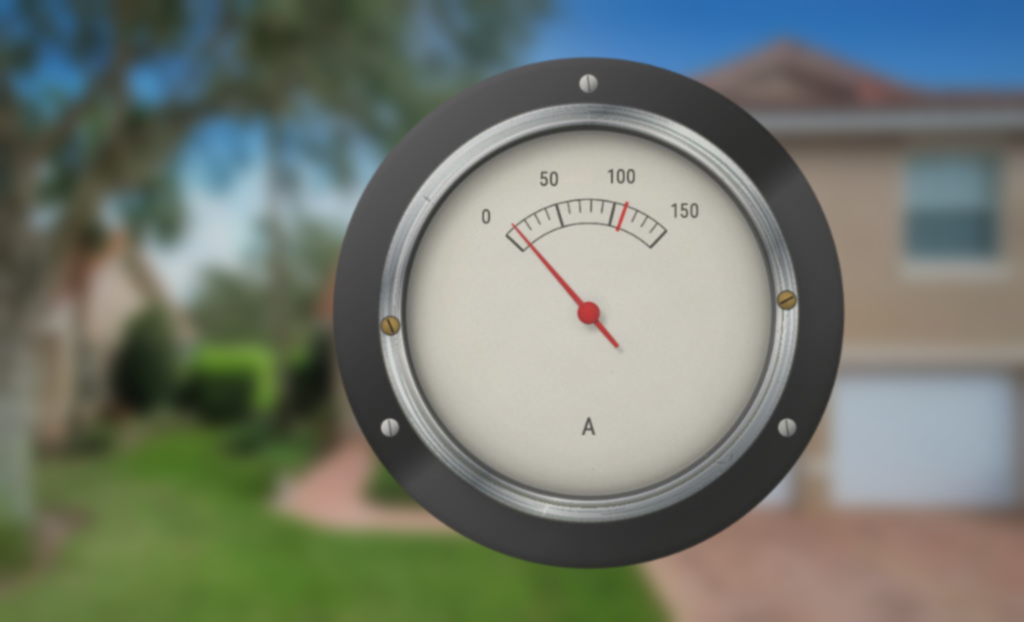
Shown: value=10 unit=A
